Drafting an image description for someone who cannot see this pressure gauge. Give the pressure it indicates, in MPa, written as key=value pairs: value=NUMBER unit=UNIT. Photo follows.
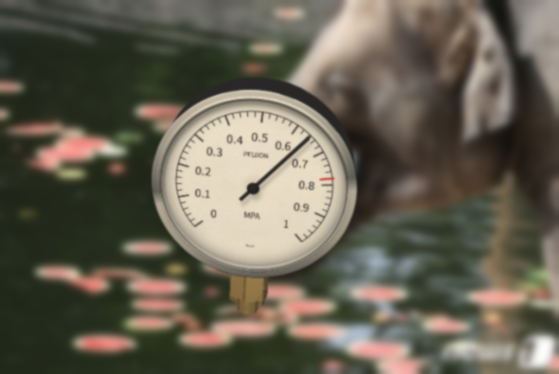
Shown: value=0.64 unit=MPa
